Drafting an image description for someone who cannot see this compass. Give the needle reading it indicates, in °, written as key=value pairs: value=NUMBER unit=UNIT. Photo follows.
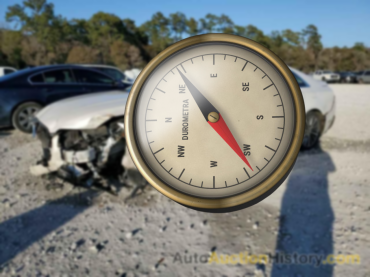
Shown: value=235 unit=°
